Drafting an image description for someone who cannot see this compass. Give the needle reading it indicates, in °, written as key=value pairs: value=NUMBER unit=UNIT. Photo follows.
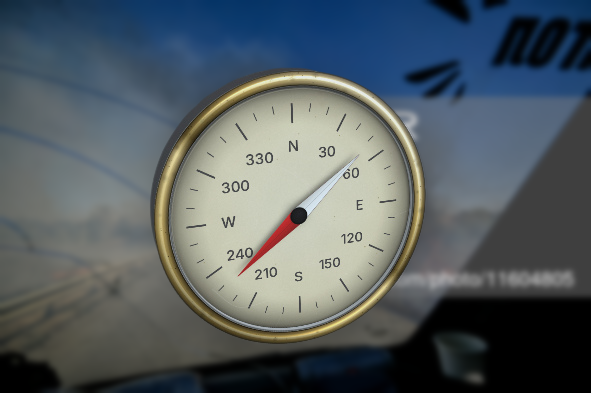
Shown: value=230 unit=°
